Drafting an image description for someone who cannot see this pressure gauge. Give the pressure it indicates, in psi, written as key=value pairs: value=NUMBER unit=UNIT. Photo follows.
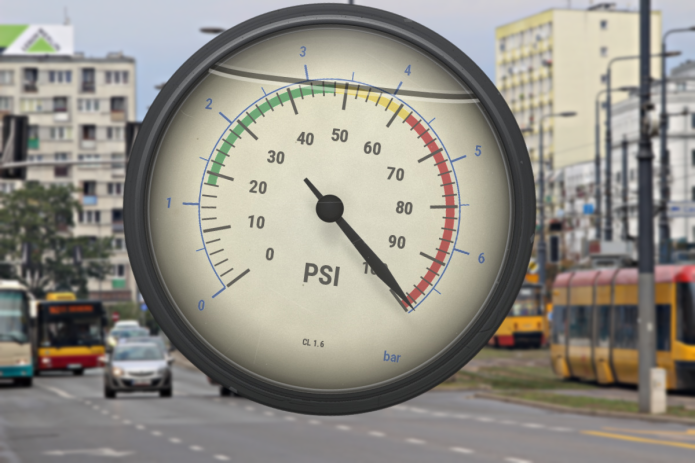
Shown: value=99 unit=psi
